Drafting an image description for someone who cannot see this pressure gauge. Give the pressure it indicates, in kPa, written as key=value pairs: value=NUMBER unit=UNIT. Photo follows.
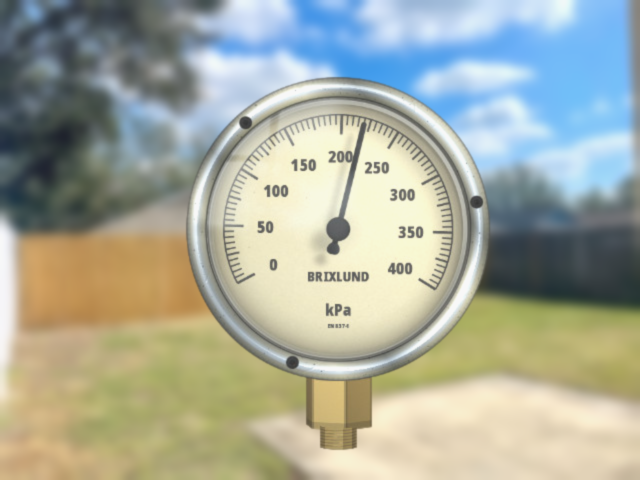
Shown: value=220 unit=kPa
